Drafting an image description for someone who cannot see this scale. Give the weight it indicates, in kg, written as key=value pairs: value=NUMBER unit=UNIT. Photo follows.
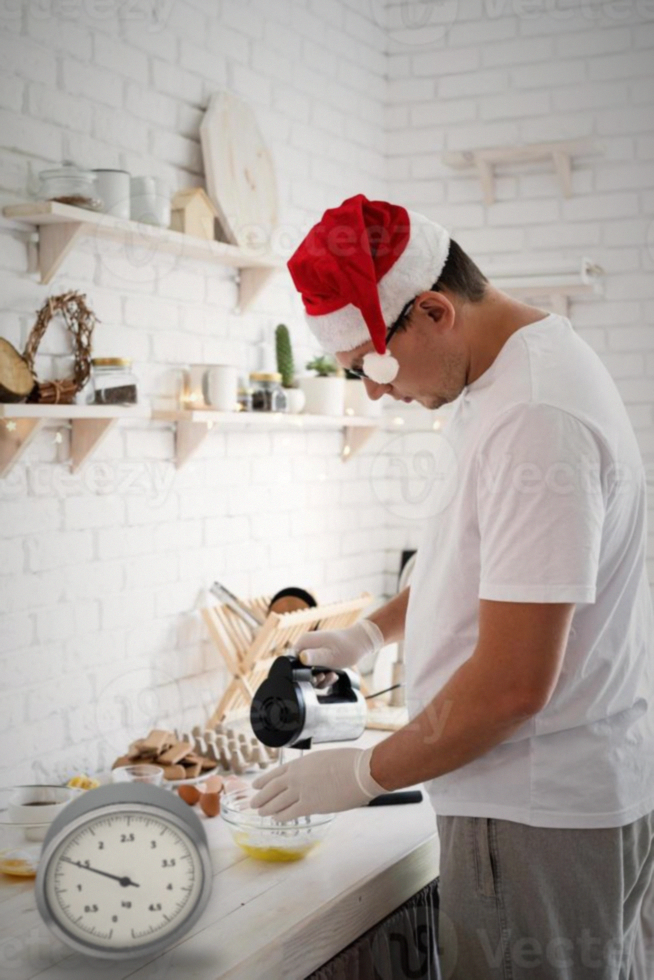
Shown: value=1.5 unit=kg
